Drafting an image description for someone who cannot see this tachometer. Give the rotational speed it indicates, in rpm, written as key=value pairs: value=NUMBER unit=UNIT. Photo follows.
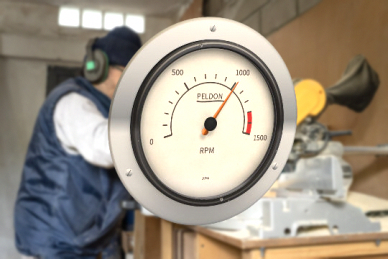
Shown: value=1000 unit=rpm
